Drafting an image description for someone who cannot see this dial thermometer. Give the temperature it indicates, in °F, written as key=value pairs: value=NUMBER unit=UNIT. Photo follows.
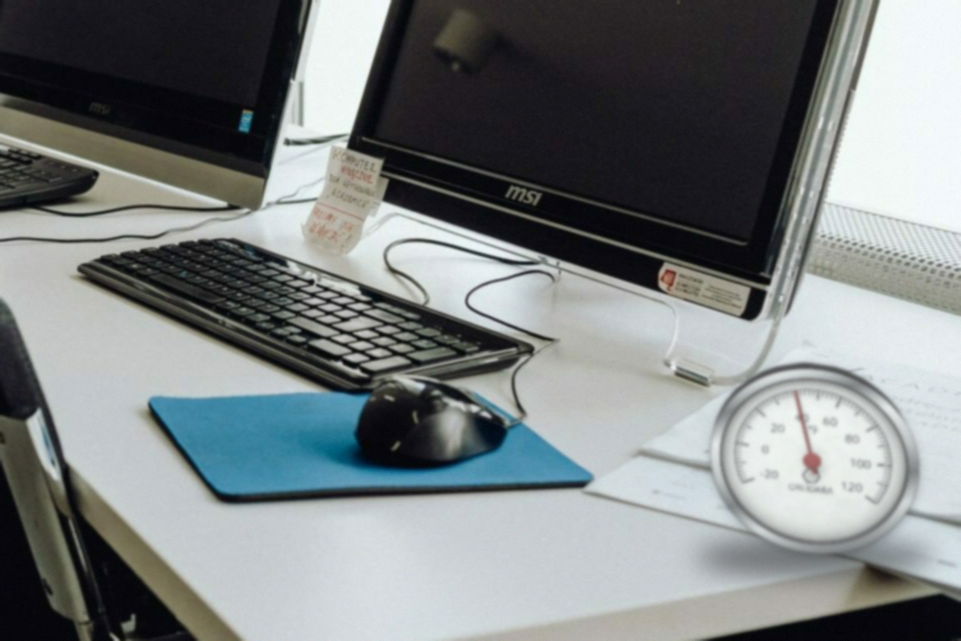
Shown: value=40 unit=°F
